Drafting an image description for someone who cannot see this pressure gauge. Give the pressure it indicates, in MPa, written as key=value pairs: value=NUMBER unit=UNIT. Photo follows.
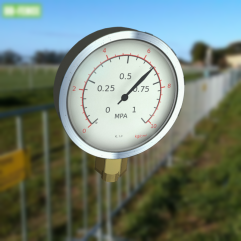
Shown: value=0.65 unit=MPa
